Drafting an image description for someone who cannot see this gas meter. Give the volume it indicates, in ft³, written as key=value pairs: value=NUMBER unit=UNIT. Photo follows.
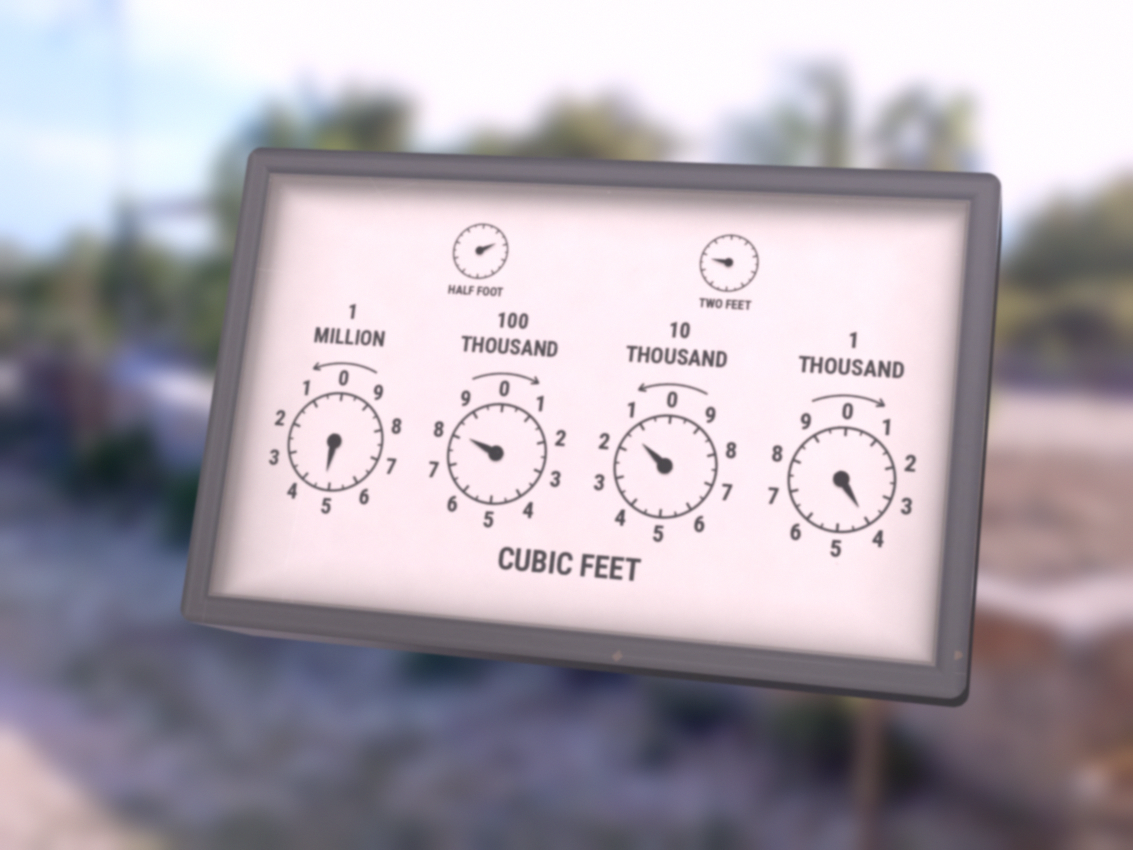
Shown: value=481400 unit=ft³
